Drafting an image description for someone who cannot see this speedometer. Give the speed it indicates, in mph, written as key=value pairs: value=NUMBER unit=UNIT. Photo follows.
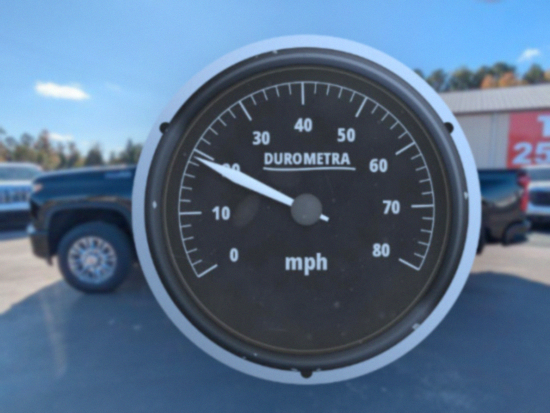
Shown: value=19 unit=mph
